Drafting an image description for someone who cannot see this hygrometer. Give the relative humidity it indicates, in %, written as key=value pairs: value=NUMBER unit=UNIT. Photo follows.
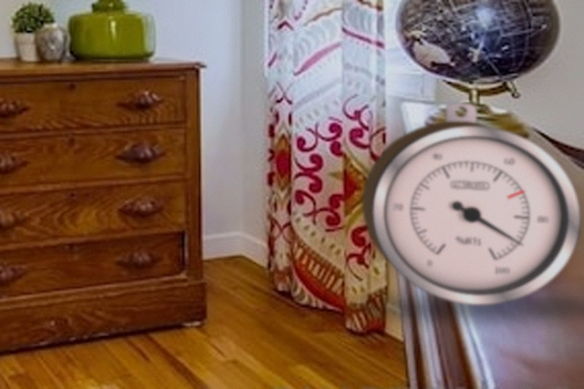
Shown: value=90 unit=%
